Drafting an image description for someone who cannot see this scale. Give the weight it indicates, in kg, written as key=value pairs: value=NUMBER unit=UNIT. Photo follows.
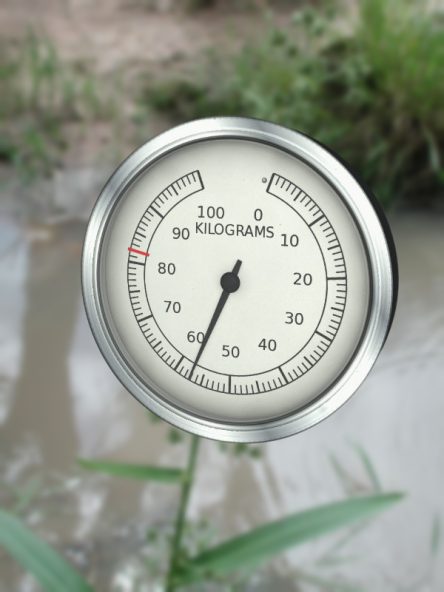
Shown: value=57 unit=kg
